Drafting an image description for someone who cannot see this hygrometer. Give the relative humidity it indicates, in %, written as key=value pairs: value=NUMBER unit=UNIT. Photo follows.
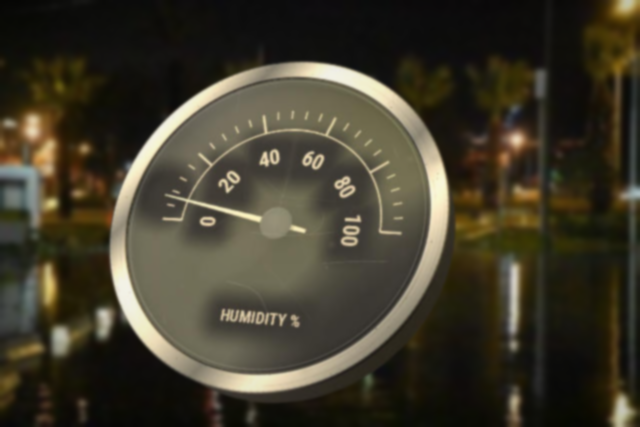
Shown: value=6 unit=%
